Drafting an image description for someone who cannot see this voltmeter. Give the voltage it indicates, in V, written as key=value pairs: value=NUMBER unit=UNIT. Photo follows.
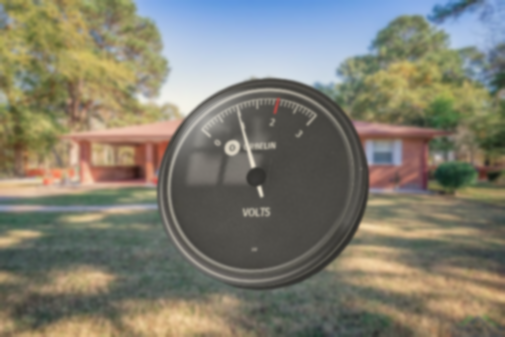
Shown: value=1 unit=V
